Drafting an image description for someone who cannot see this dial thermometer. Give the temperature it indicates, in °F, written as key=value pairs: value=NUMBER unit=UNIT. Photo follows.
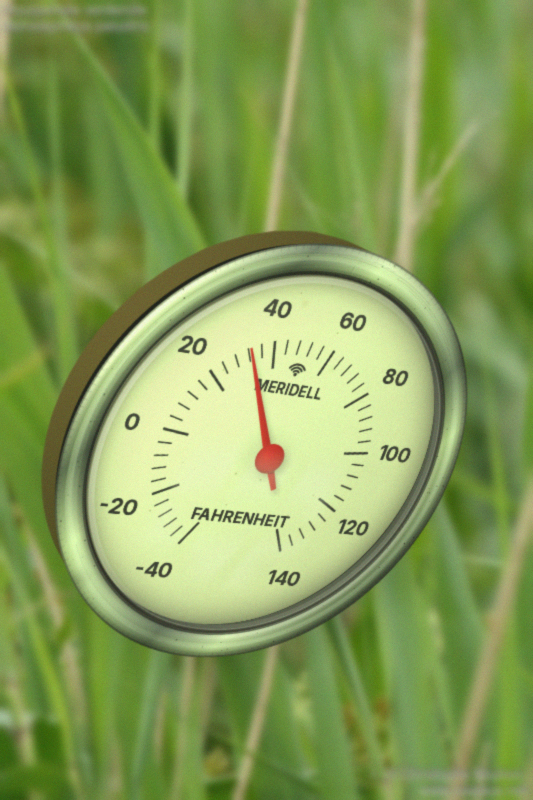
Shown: value=32 unit=°F
